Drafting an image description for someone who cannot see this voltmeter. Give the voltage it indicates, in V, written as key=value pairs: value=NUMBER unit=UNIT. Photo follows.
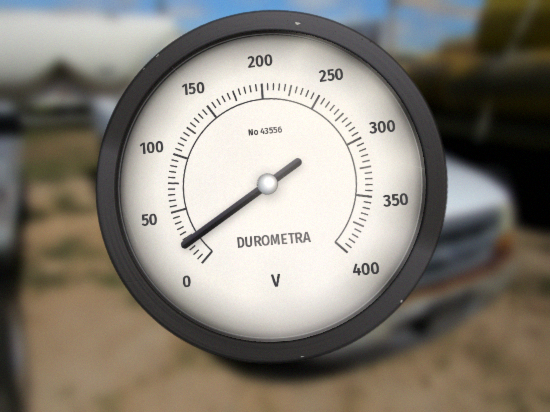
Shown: value=20 unit=V
